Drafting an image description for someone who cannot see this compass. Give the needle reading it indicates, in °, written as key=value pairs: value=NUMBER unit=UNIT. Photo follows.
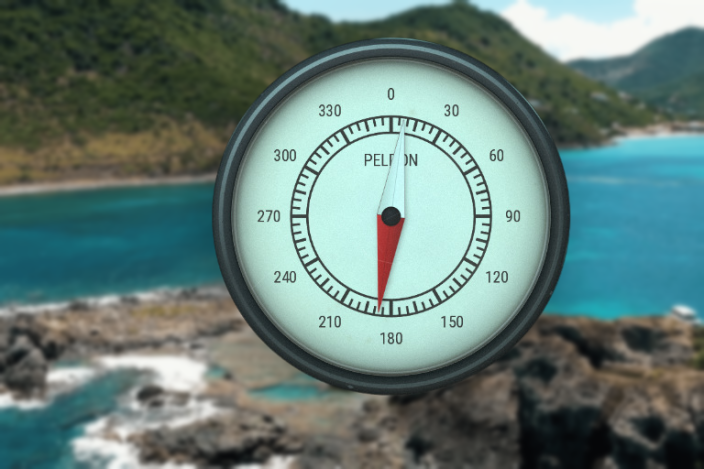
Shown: value=187.5 unit=°
